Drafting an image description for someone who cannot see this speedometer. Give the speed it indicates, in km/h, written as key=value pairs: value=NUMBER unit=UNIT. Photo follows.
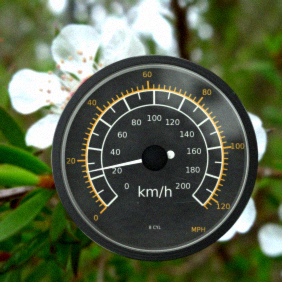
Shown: value=25 unit=km/h
